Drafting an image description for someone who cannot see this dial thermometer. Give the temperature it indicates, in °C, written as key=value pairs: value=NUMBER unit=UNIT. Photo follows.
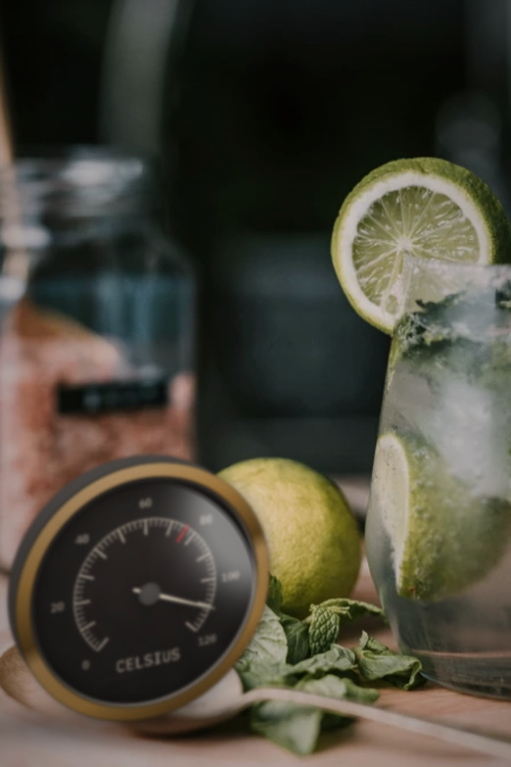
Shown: value=110 unit=°C
